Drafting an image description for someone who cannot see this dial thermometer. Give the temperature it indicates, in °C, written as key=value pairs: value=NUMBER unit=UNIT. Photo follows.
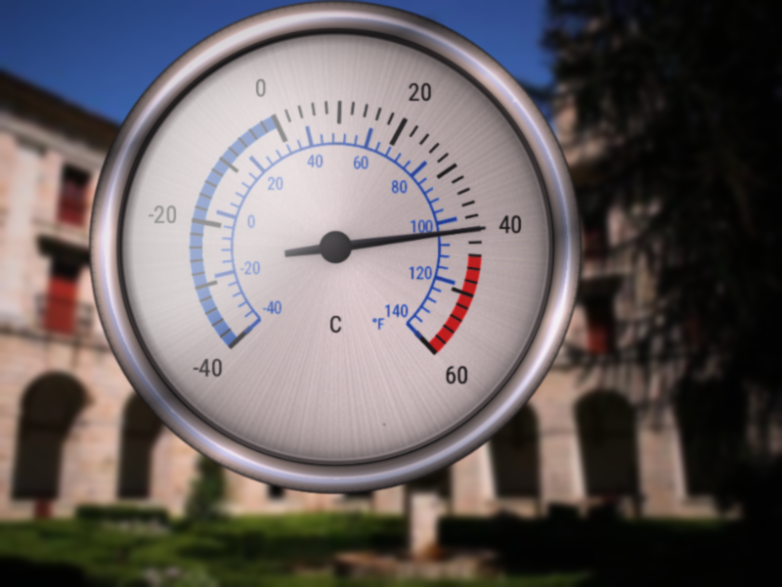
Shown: value=40 unit=°C
